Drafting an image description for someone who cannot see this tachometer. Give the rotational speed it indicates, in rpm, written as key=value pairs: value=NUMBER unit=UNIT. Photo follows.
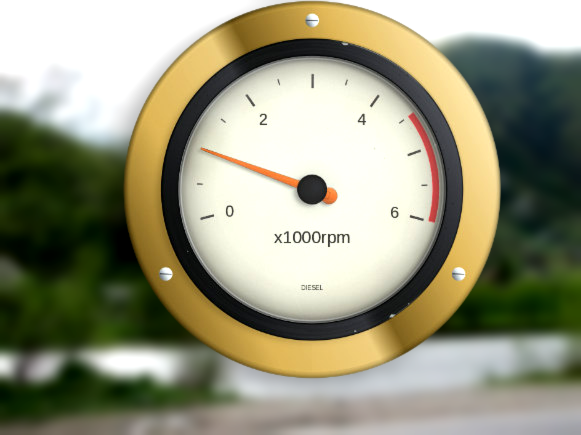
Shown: value=1000 unit=rpm
